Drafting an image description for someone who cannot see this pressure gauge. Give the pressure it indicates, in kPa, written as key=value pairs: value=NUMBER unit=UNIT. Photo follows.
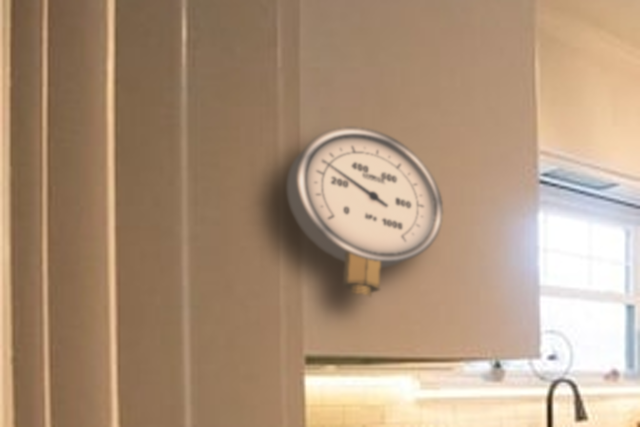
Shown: value=250 unit=kPa
